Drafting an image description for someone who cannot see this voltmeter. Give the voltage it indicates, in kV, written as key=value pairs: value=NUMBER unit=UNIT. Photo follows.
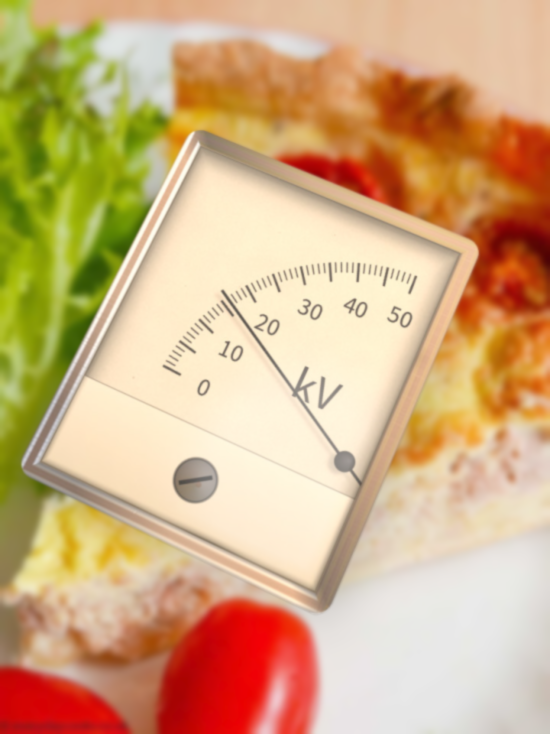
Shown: value=16 unit=kV
